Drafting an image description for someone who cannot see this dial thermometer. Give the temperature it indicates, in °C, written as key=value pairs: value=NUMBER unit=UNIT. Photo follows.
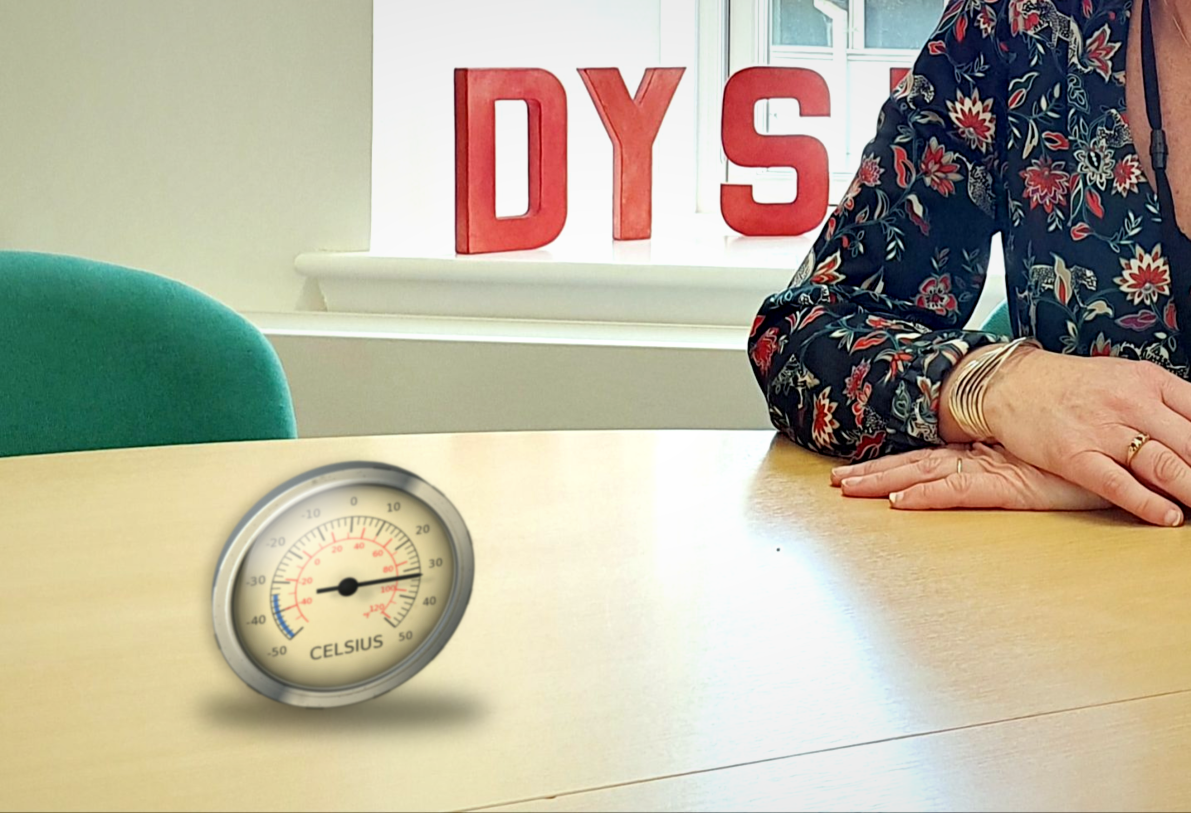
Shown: value=32 unit=°C
